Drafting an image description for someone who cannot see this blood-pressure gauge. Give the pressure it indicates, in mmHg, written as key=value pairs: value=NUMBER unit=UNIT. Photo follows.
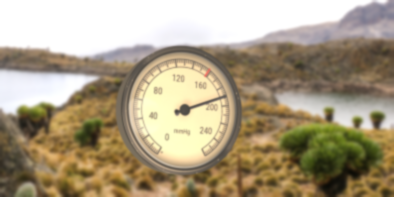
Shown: value=190 unit=mmHg
